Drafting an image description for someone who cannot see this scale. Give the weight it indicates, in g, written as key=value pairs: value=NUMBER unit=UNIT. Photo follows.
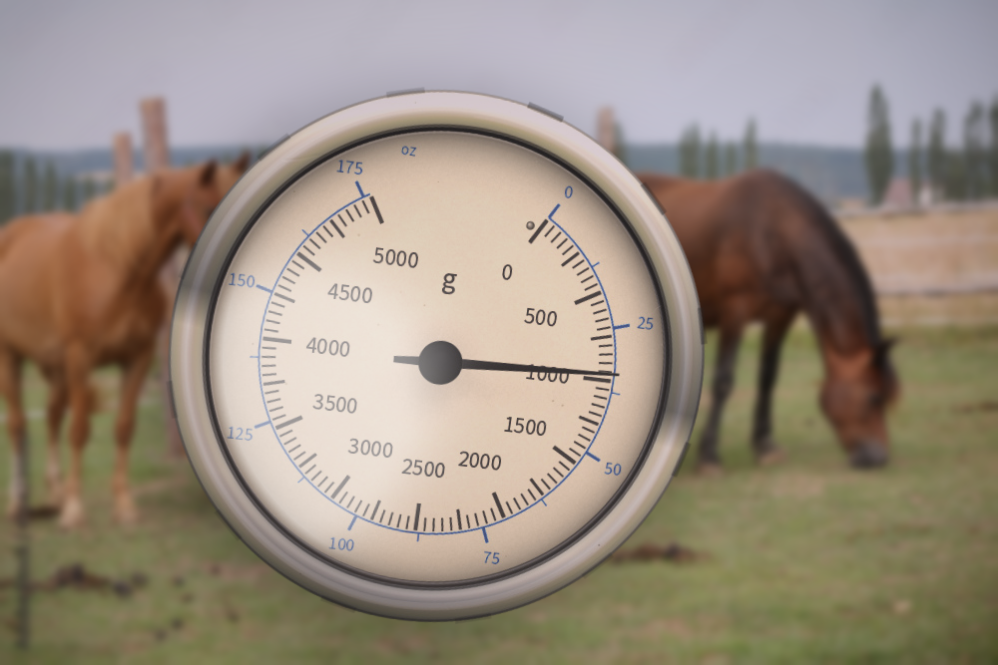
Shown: value=950 unit=g
